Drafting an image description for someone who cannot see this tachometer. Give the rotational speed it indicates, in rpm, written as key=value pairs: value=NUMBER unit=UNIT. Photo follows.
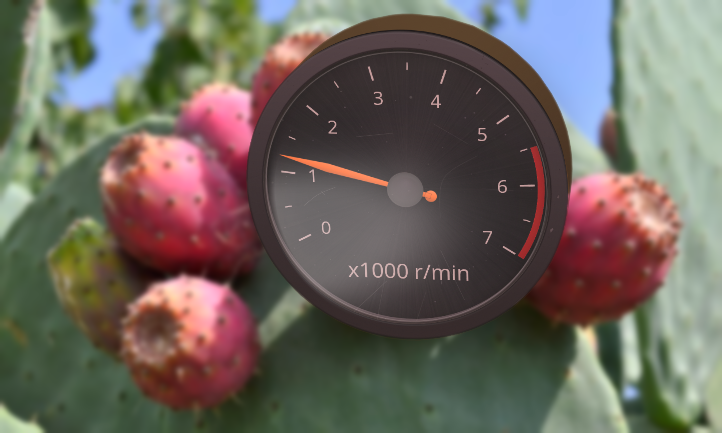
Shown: value=1250 unit=rpm
